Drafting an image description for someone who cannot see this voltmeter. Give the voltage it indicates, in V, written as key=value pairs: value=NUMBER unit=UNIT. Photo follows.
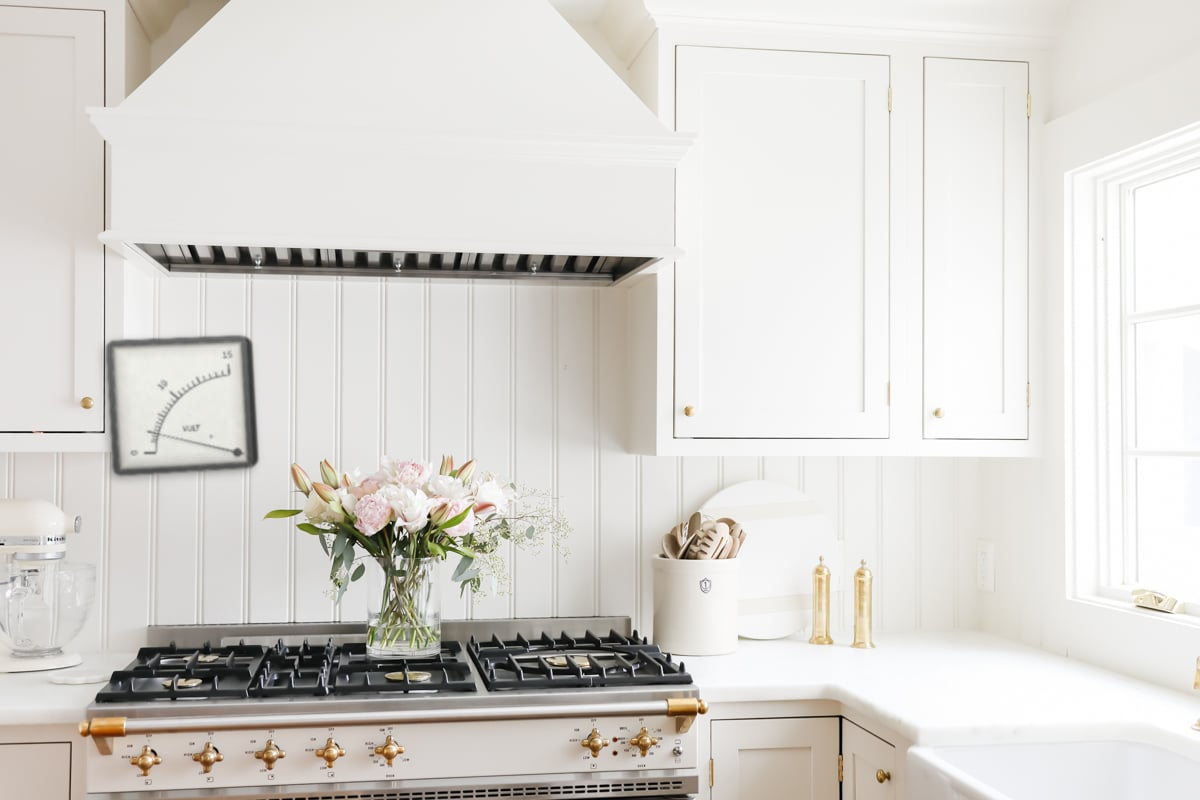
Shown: value=5 unit=V
